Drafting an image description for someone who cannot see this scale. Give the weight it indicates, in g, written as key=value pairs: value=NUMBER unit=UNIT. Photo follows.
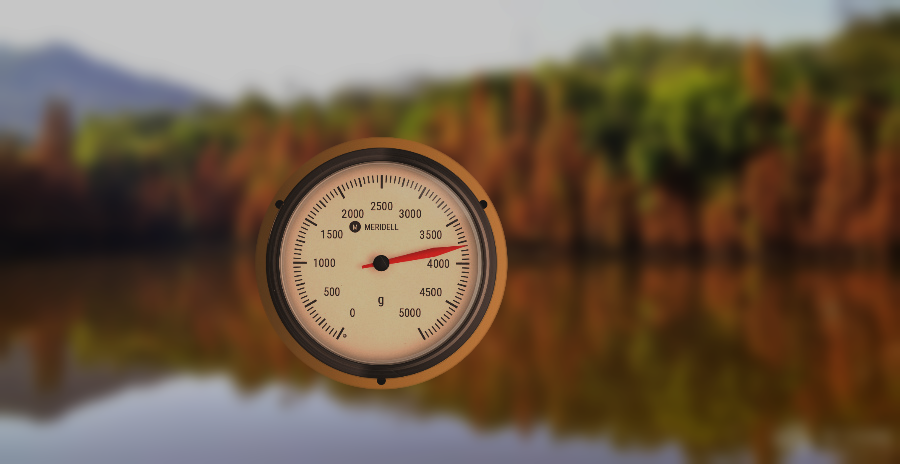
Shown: value=3800 unit=g
